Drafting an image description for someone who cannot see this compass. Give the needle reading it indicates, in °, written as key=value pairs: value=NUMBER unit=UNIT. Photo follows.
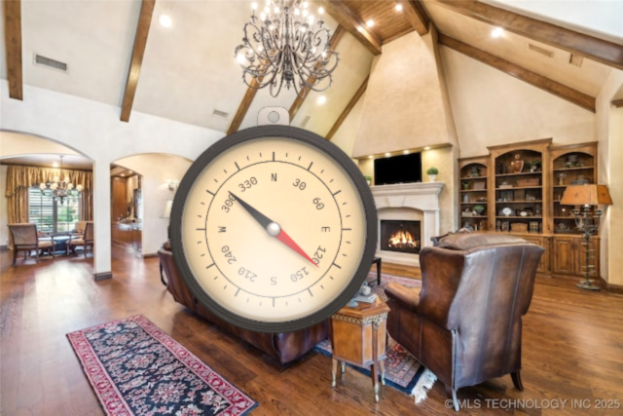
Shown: value=130 unit=°
